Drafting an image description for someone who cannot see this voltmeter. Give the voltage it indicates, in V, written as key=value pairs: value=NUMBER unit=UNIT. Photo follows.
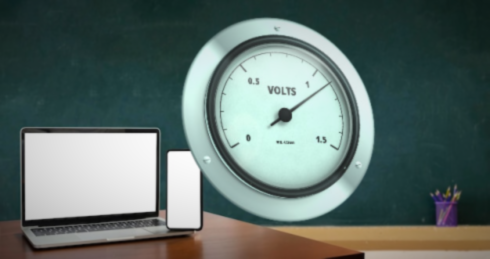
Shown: value=1.1 unit=V
